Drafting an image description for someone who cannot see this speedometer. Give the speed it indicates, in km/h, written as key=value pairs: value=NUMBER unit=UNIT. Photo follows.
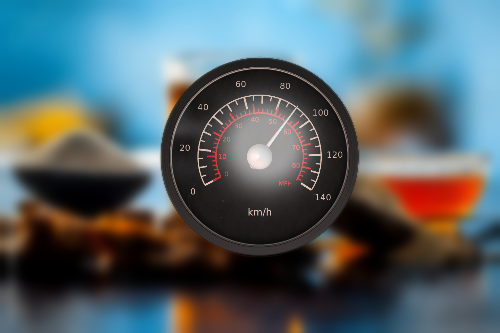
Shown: value=90 unit=km/h
